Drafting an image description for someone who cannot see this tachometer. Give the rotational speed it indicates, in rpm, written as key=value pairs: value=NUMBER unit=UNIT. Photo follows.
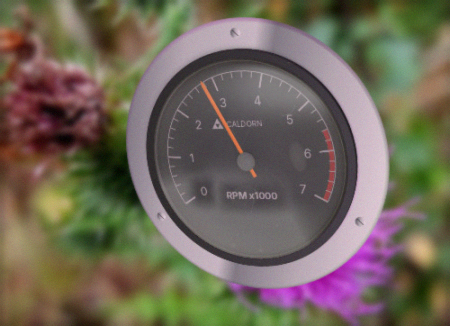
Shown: value=2800 unit=rpm
